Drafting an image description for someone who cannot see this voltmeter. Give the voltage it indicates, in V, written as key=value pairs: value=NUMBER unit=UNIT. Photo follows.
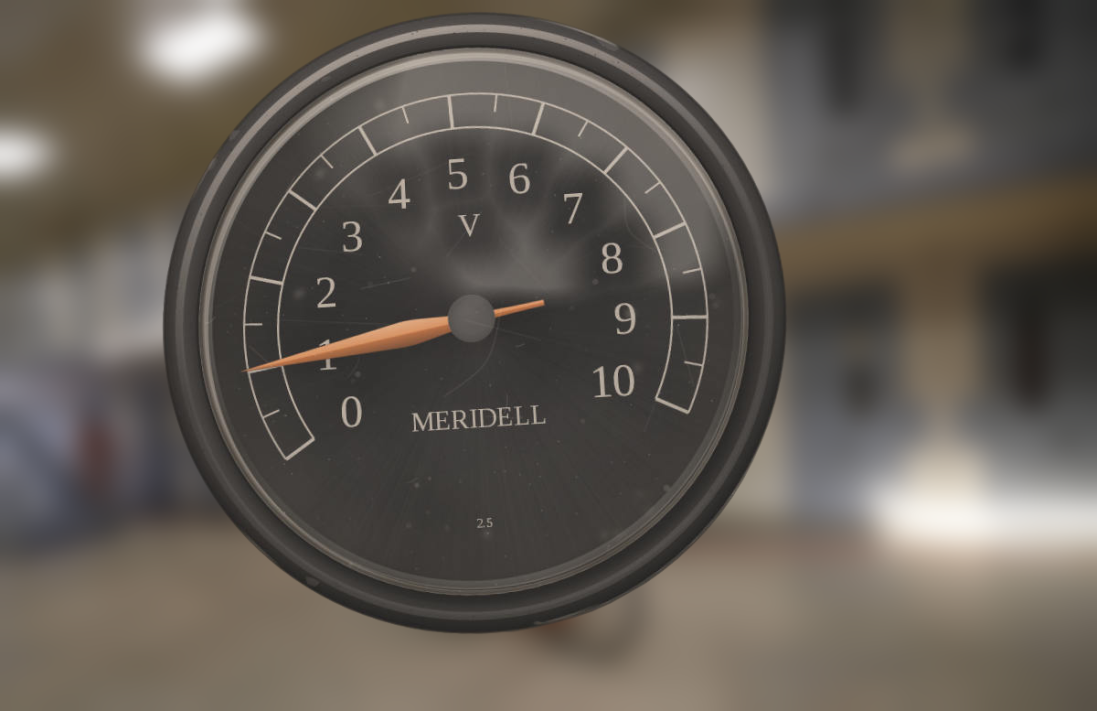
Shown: value=1 unit=V
